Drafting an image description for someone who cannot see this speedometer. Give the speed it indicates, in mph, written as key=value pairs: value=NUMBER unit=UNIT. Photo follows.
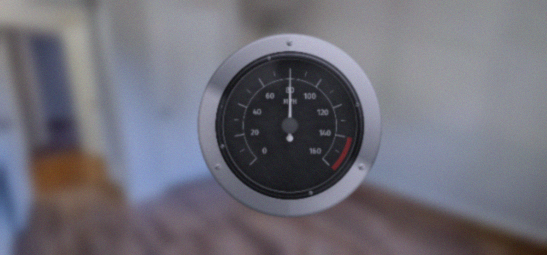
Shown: value=80 unit=mph
